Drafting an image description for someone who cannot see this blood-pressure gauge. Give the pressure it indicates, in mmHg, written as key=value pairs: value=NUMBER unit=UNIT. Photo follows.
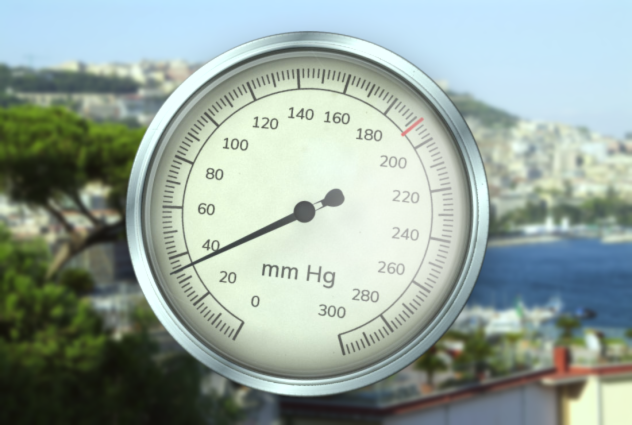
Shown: value=34 unit=mmHg
